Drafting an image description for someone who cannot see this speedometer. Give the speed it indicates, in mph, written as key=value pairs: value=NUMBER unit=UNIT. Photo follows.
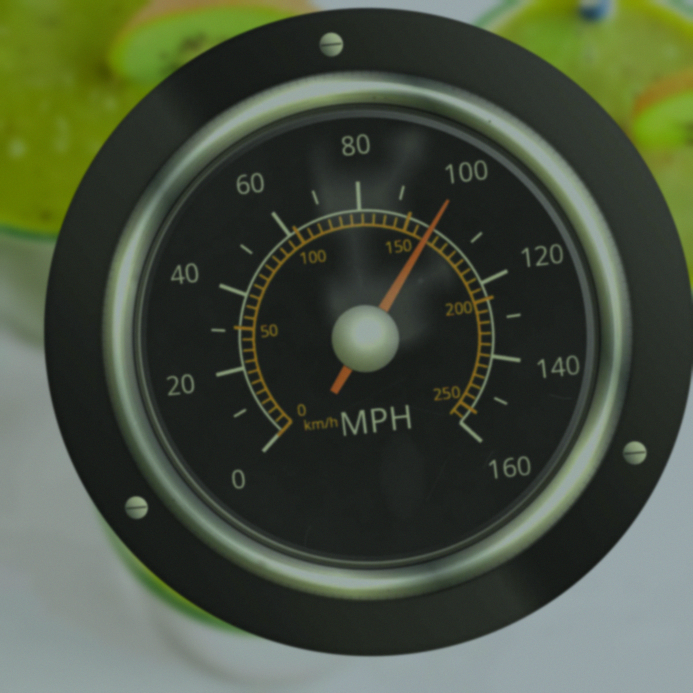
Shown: value=100 unit=mph
